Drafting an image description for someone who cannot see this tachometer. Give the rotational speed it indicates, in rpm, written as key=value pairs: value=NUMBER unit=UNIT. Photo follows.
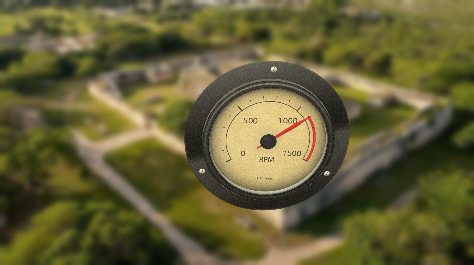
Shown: value=1100 unit=rpm
